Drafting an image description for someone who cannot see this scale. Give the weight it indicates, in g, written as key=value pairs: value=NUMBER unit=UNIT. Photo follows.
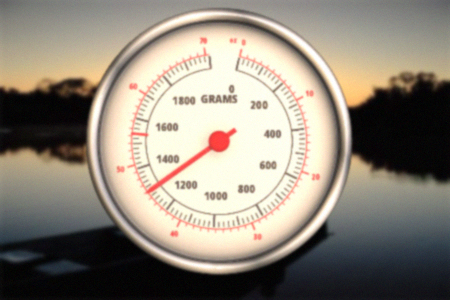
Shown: value=1300 unit=g
